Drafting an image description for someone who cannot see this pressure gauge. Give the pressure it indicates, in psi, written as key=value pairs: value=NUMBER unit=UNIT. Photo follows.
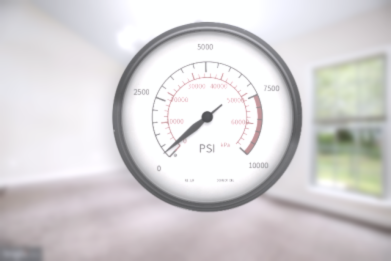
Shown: value=250 unit=psi
